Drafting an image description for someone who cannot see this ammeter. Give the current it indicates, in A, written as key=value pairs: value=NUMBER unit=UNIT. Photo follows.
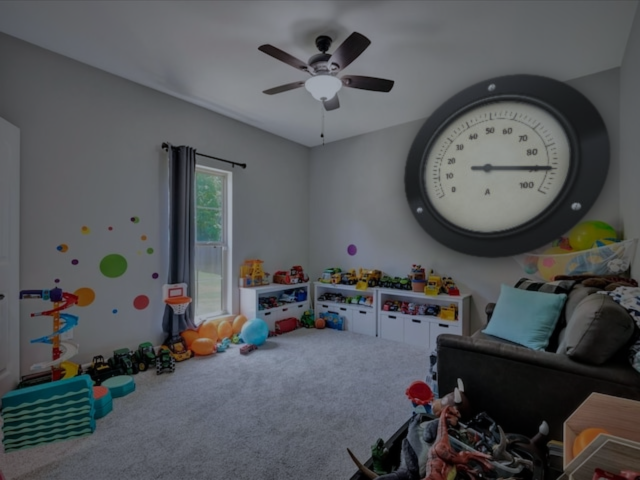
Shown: value=90 unit=A
